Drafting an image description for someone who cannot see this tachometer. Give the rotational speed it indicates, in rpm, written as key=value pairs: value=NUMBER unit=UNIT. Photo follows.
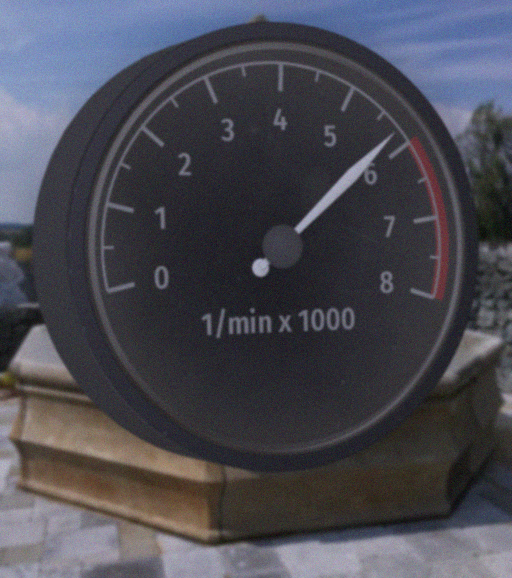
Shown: value=5750 unit=rpm
